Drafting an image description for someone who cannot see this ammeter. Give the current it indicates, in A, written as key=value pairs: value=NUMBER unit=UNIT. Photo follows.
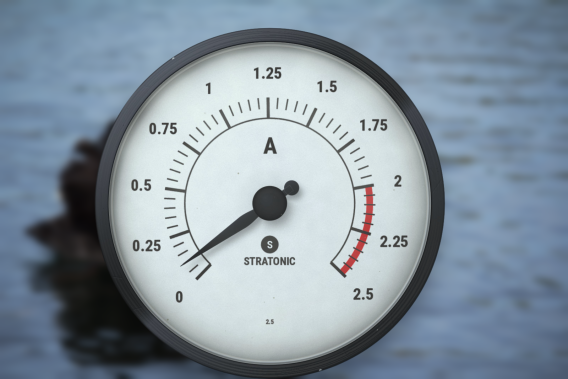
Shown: value=0.1 unit=A
